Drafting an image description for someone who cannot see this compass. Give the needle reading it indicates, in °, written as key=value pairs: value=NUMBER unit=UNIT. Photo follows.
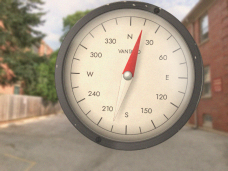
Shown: value=15 unit=°
